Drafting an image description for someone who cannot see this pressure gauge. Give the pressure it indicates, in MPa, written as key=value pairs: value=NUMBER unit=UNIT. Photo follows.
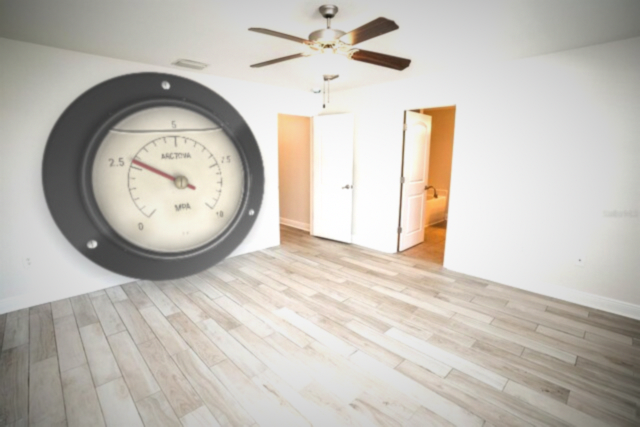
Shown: value=2.75 unit=MPa
